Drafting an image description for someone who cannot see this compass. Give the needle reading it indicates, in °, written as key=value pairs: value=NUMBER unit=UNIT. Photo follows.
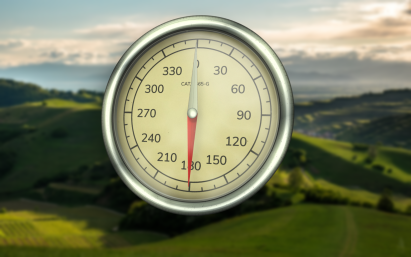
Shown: value=180 unit=°
